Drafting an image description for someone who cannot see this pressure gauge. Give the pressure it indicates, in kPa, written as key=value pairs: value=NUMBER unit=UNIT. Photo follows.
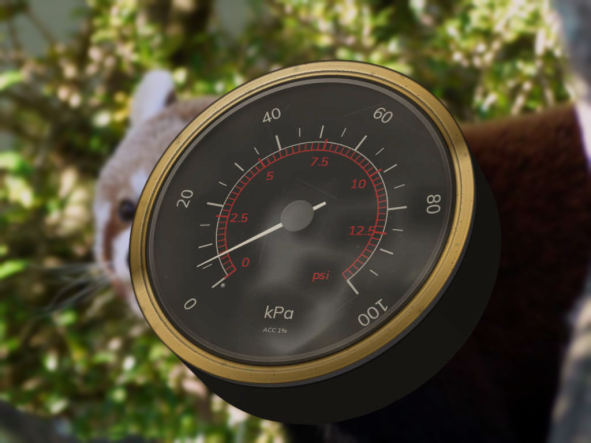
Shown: value=5 unit=kPa
